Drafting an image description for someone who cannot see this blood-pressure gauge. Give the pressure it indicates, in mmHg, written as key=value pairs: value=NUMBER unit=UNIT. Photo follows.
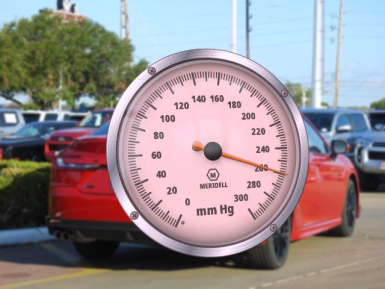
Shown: value=260 unit=mmHg
